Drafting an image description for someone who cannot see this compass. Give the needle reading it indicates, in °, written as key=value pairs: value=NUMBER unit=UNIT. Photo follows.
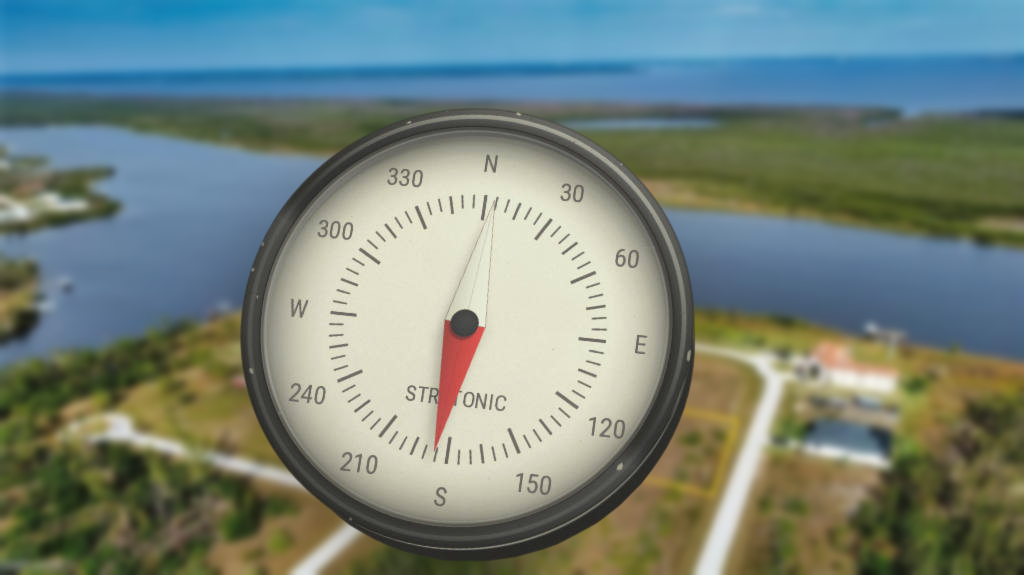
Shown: value=185 unit=°
